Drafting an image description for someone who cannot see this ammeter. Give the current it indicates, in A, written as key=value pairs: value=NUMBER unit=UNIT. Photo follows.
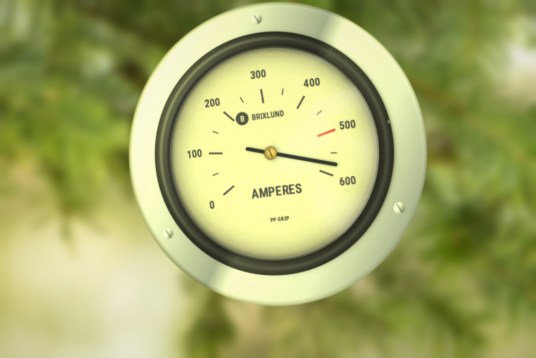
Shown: value=575 unit=A
